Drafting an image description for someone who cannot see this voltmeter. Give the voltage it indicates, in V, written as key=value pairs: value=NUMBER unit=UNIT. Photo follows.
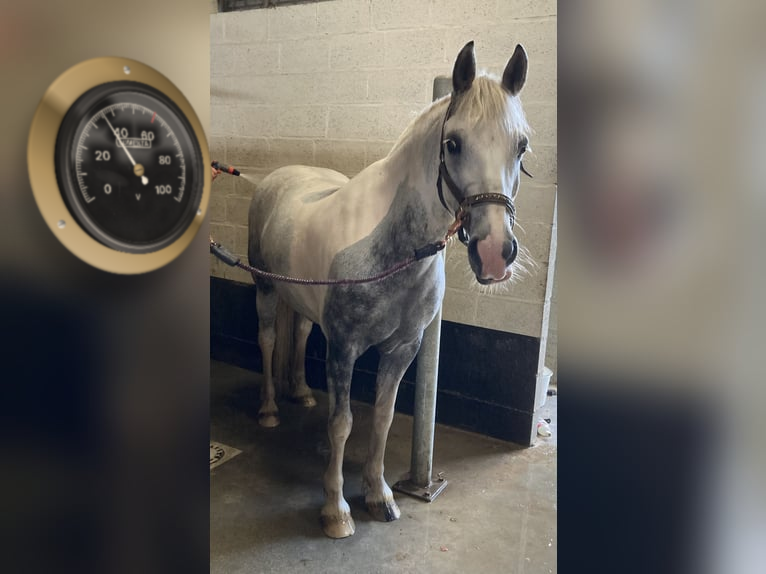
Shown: value=35 unit=V
